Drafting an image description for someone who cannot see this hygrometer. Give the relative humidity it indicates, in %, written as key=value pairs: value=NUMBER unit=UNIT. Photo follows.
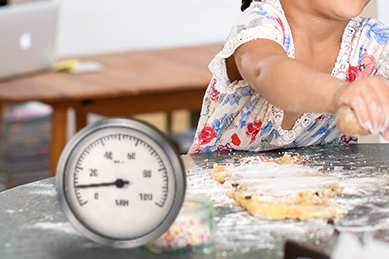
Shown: value=10 unit=%
